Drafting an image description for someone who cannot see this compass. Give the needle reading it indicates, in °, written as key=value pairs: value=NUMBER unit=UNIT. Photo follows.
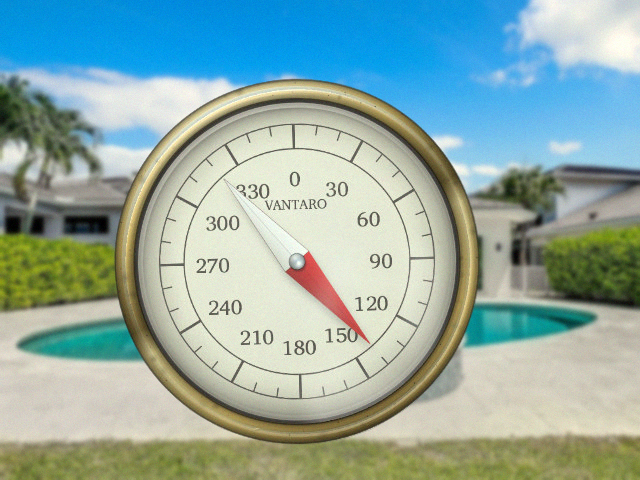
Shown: value=140 unit=°
